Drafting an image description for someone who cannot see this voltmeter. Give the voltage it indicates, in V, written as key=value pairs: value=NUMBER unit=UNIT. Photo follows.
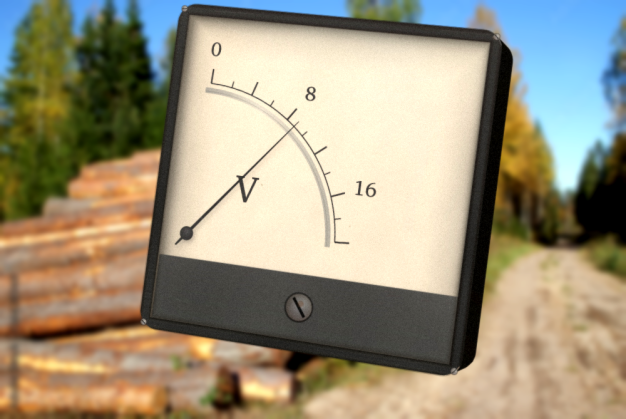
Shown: value=9 unit=V
